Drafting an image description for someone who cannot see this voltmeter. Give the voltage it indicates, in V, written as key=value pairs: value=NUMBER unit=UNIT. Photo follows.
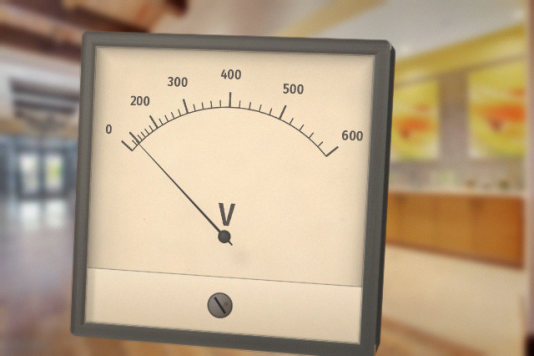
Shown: value=100 unit=V
